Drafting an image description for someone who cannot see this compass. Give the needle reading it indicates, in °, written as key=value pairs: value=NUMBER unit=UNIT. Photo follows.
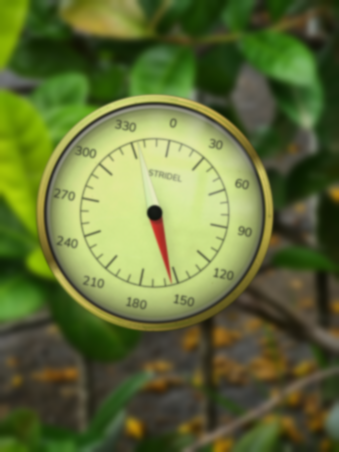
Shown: value=155 unit=°
